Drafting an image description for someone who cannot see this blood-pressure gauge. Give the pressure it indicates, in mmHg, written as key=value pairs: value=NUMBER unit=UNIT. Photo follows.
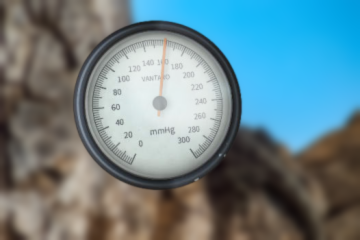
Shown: value=160 unit=mmHg
